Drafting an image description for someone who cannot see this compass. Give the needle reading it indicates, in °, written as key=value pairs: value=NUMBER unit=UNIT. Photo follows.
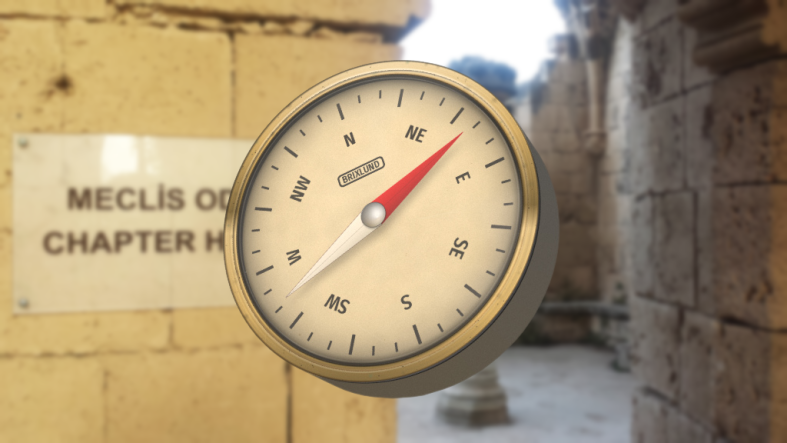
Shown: value=70 unit=°
